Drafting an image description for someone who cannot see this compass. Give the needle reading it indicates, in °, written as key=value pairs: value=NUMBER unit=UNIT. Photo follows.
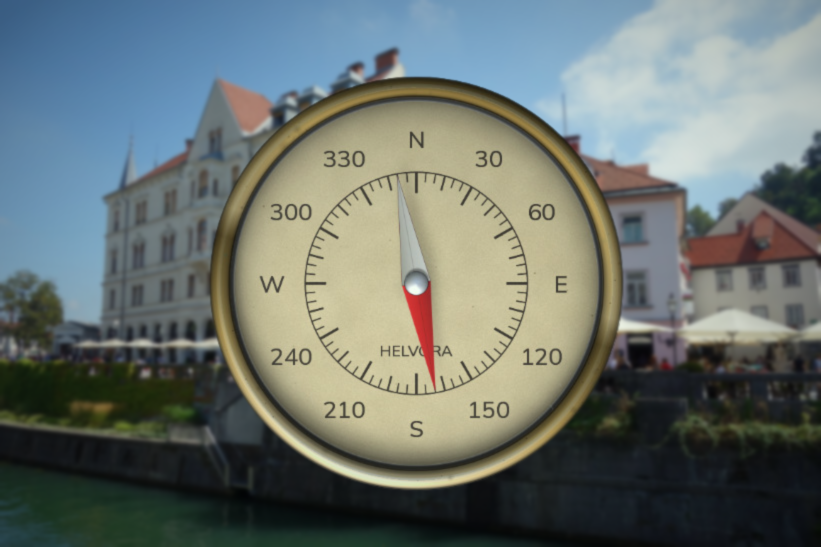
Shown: value=170 unit=°
